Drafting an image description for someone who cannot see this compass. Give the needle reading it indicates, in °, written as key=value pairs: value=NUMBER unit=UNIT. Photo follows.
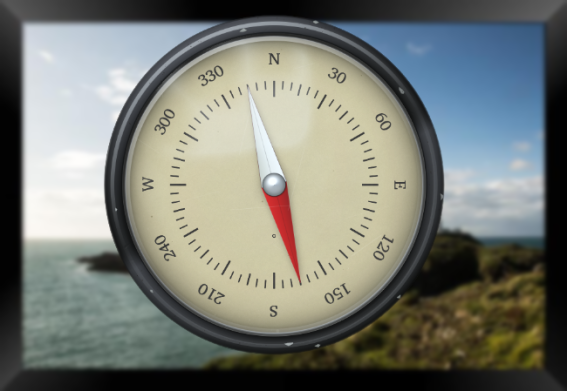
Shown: value=165 unit=°
